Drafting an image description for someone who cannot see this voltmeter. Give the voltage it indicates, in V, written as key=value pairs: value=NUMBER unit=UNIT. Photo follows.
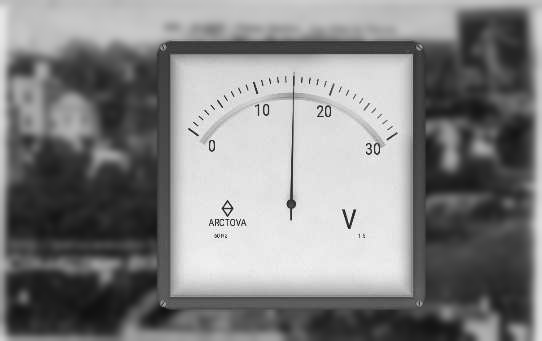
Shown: value=15 unit=V
